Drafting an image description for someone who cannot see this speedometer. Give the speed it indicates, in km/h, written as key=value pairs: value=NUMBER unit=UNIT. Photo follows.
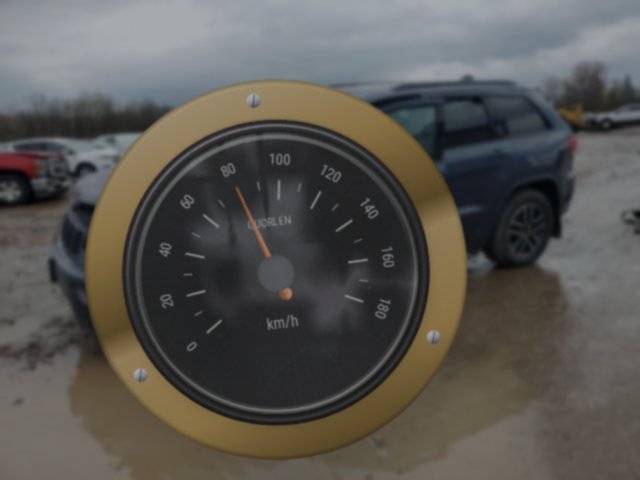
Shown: value=80 unit=km/h
